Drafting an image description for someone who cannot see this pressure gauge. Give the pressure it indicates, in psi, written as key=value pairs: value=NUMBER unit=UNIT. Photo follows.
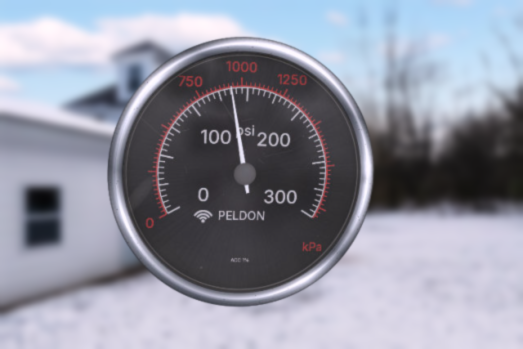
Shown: value=135 unit=psi
